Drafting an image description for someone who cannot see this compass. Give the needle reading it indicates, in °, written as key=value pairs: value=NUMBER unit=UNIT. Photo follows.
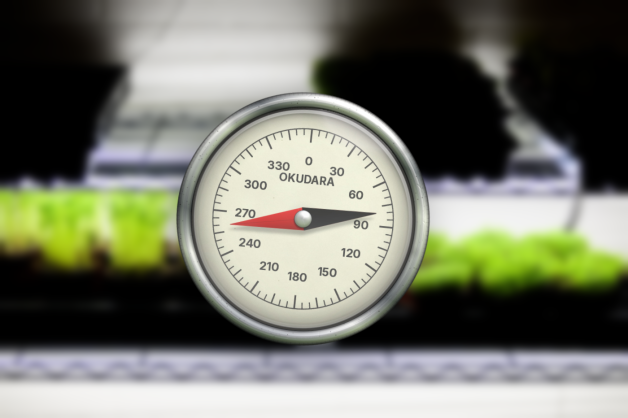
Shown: value=260 unit=°
